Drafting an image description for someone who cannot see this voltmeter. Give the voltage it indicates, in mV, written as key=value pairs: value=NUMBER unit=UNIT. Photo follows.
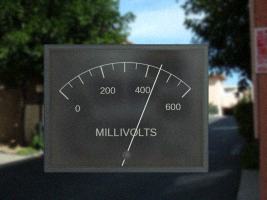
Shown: value=450 unit=mV
